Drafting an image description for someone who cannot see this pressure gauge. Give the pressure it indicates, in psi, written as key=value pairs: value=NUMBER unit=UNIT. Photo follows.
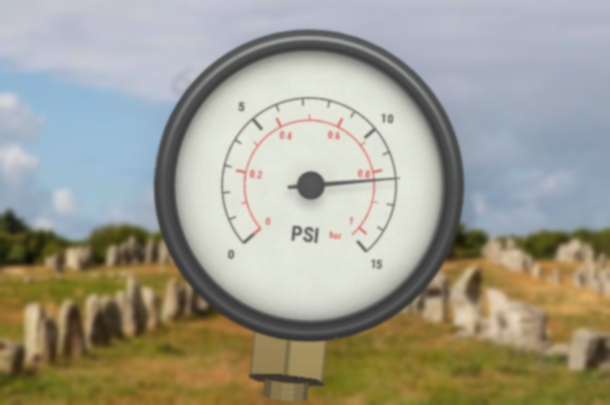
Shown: value=12 unit=psi
